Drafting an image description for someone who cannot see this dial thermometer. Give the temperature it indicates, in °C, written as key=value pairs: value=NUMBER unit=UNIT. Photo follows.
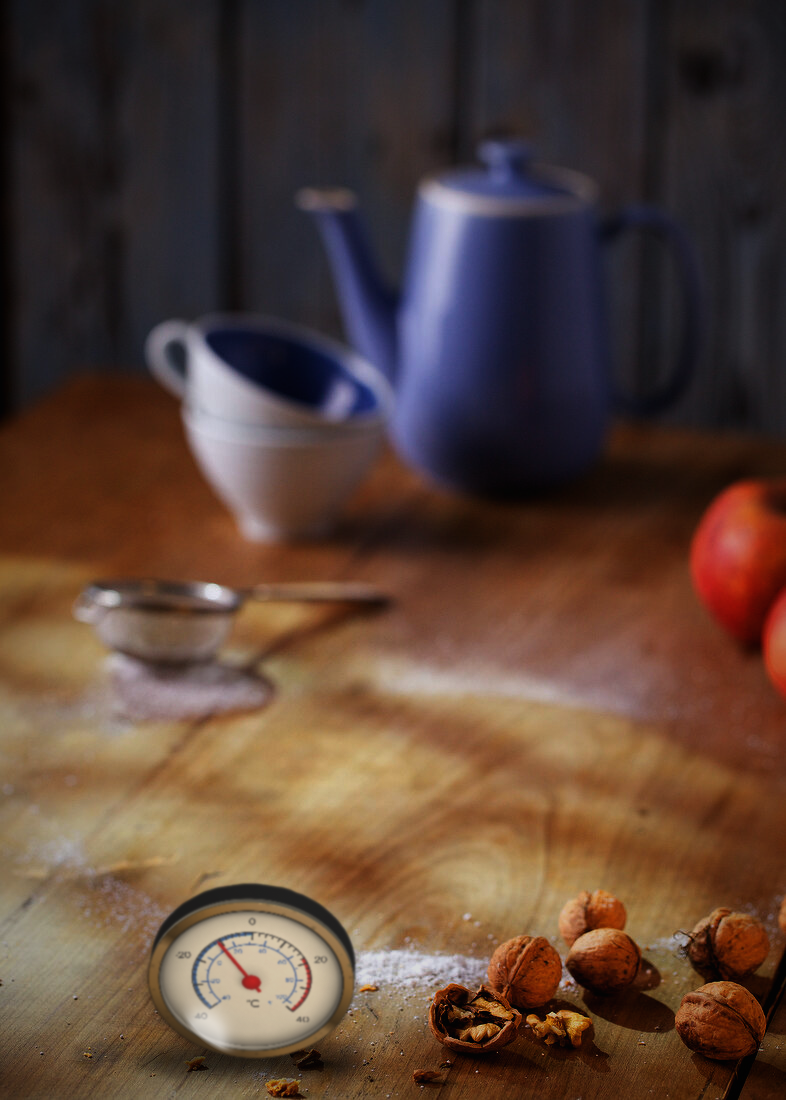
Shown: value=-10 unit=°C
